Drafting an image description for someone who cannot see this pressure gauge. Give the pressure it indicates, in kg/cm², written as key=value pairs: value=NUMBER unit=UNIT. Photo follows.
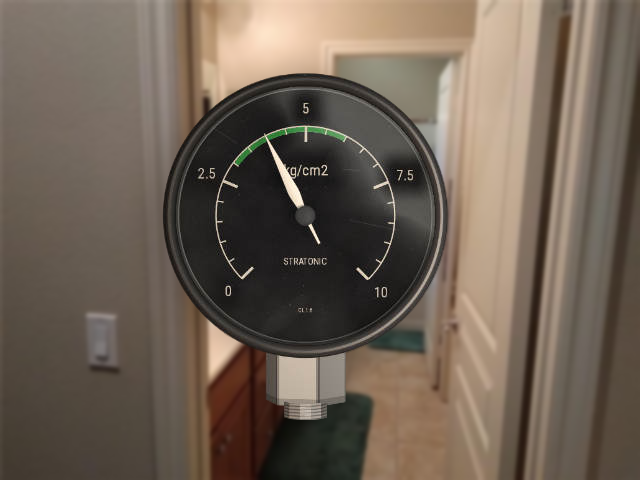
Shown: value=4 unit=kg/cm²
